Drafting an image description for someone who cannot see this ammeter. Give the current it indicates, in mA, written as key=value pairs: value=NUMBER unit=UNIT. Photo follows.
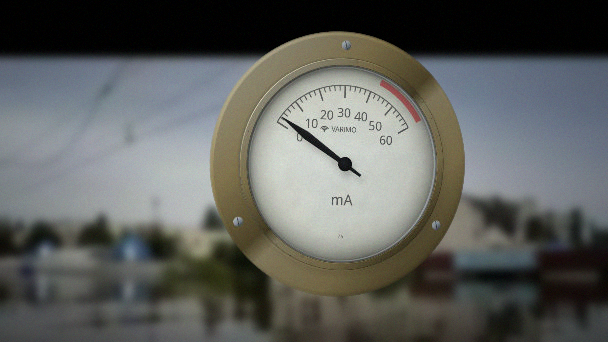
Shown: value=2 unit=mA
